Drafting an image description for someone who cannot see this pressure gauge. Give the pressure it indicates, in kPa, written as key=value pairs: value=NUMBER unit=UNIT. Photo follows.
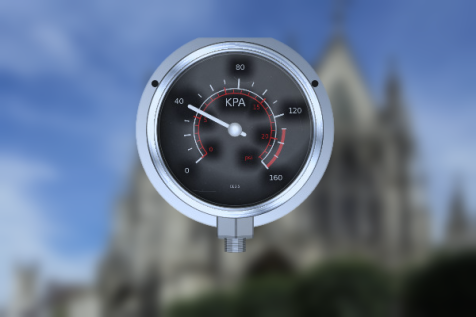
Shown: value=40 unit=kPa
